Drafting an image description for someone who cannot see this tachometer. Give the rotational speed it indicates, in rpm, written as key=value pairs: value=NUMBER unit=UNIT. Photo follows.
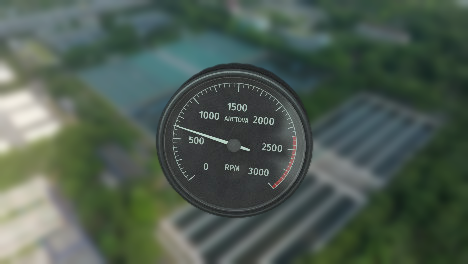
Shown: value=650 unit=rpm
